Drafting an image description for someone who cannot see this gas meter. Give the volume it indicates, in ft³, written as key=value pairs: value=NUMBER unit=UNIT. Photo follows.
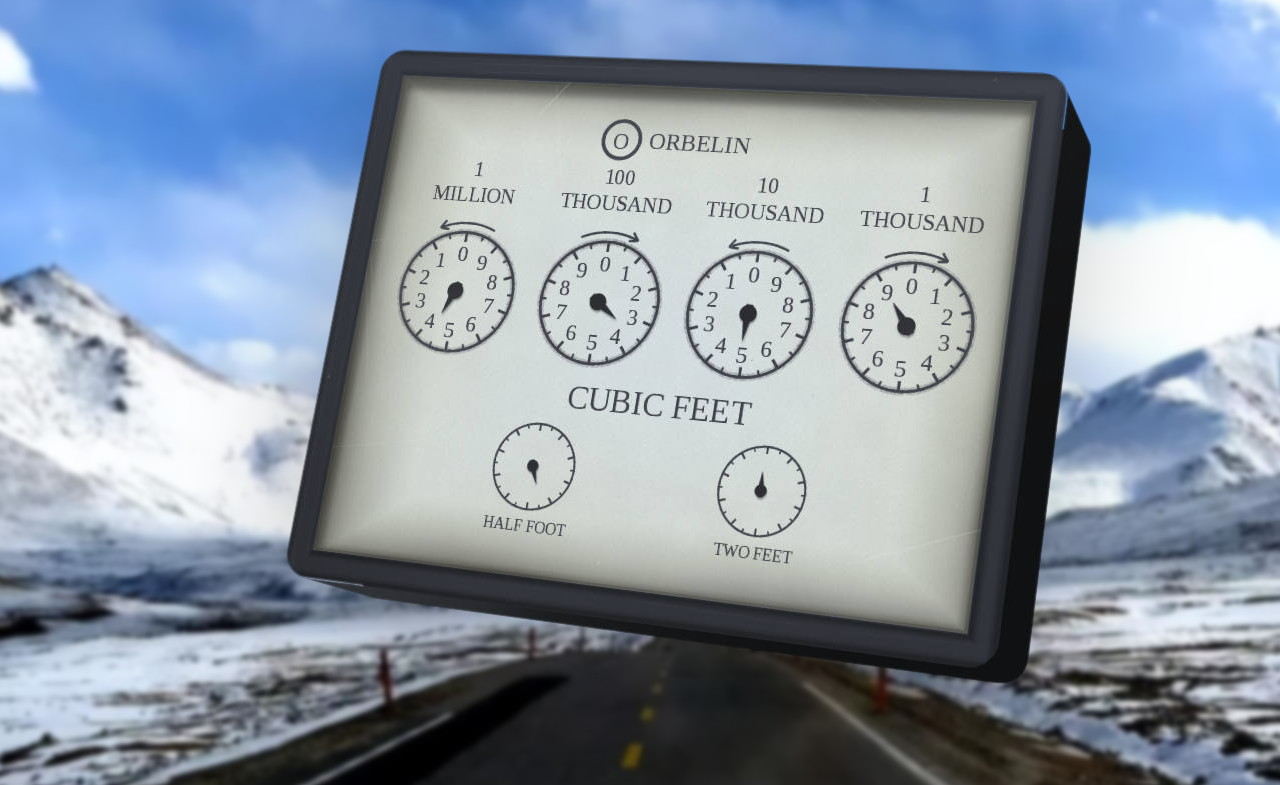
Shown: value=434900 unit=ft³
